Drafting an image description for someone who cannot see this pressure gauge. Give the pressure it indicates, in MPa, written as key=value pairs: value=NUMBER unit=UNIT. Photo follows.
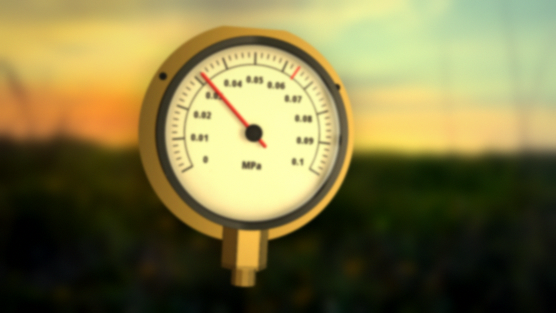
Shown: value=0.032 unit=MPa
